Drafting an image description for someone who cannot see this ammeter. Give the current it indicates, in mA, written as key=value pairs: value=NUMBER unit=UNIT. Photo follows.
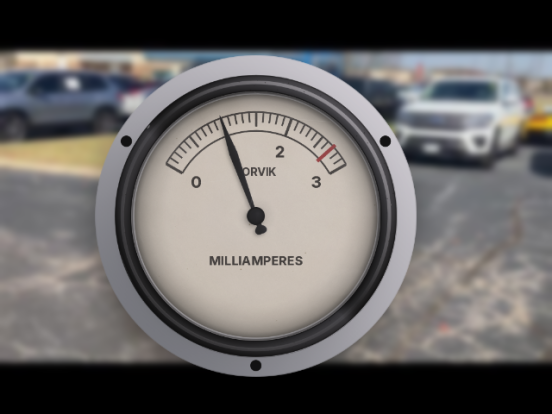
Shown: value=1 unit=mA
